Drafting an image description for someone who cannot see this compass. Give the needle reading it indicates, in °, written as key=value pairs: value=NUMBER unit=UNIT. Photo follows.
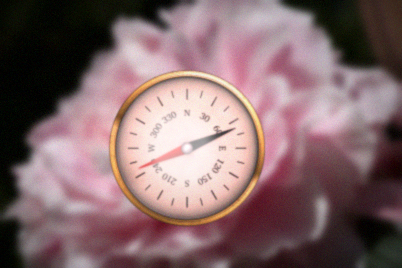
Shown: value=247.5 unit=°
